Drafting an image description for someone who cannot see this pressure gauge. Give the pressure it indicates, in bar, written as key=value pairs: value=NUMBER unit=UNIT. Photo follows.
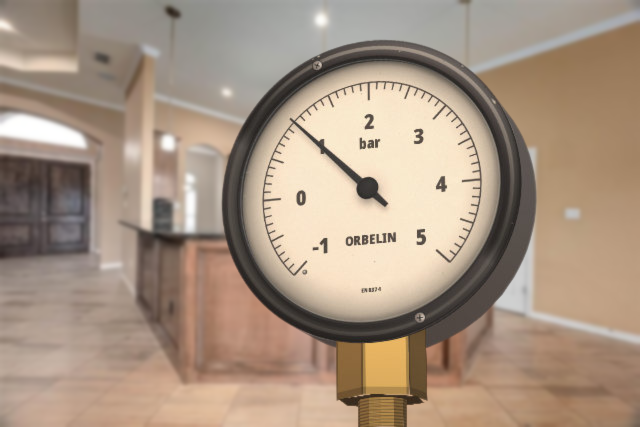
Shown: value=1 unit=bar
